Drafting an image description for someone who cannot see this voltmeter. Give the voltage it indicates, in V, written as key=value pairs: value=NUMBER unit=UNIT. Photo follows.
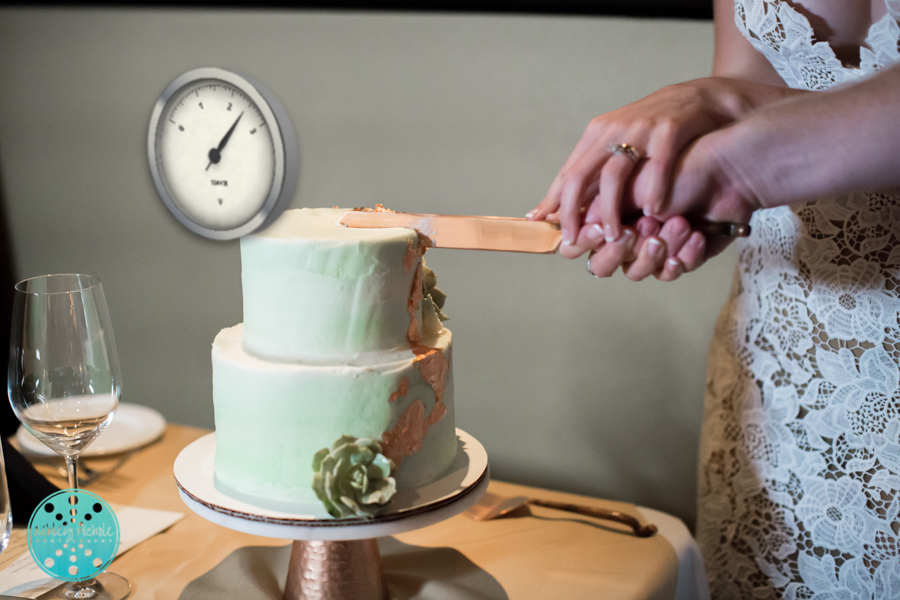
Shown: value=2.5 unit=V
